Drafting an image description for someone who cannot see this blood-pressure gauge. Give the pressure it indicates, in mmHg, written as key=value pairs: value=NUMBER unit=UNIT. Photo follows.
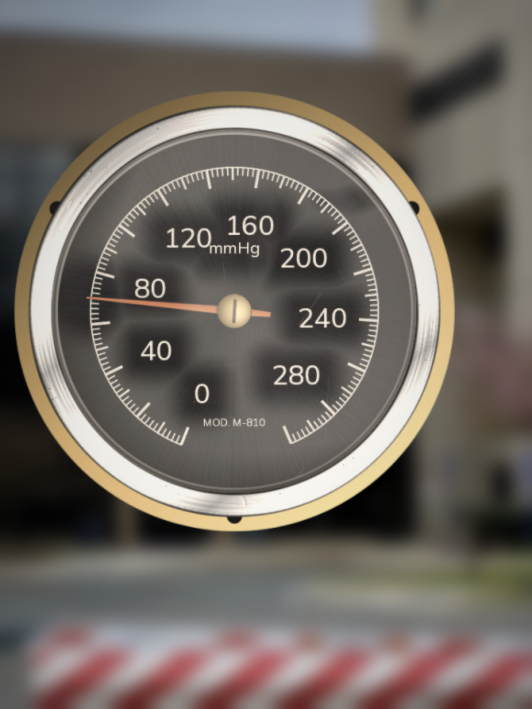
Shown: value=70 unit=mmHg
